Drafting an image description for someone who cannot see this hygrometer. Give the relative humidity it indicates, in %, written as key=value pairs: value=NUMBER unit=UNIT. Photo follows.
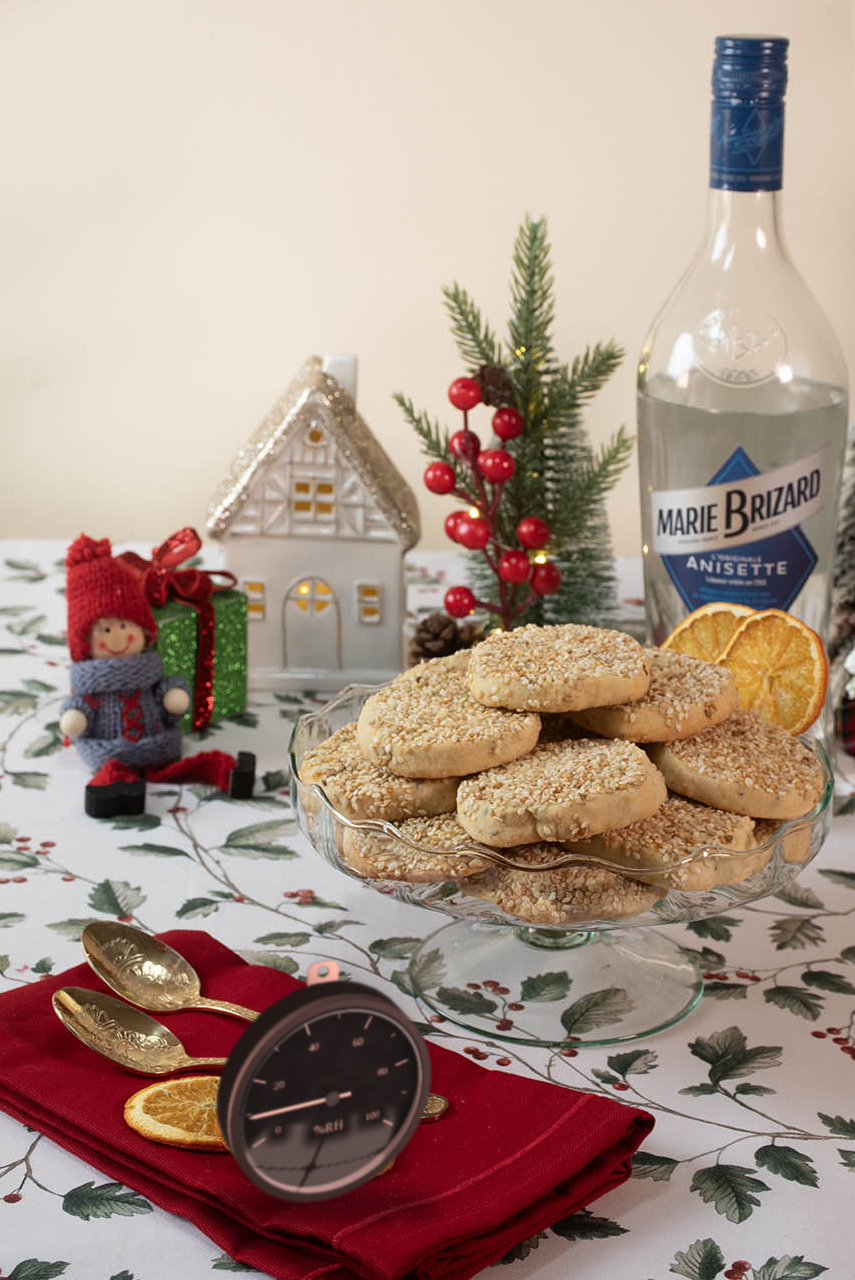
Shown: value=10 unit=%
